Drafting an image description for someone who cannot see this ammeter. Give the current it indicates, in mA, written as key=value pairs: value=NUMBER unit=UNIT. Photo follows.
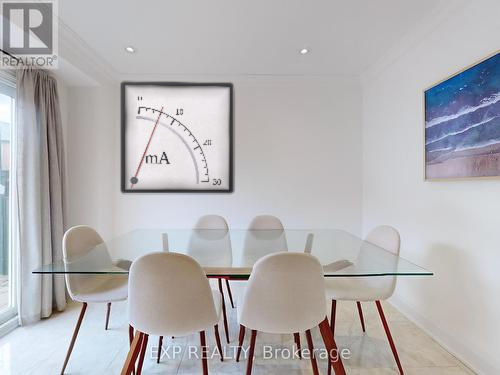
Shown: value=6 unit=mA
